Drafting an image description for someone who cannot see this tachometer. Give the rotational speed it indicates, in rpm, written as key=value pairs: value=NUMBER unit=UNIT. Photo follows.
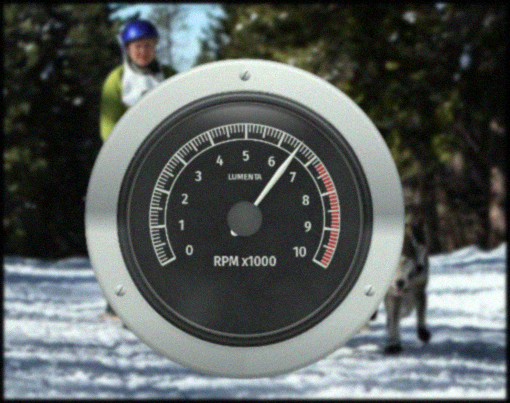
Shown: value=6500 unit=rpm
